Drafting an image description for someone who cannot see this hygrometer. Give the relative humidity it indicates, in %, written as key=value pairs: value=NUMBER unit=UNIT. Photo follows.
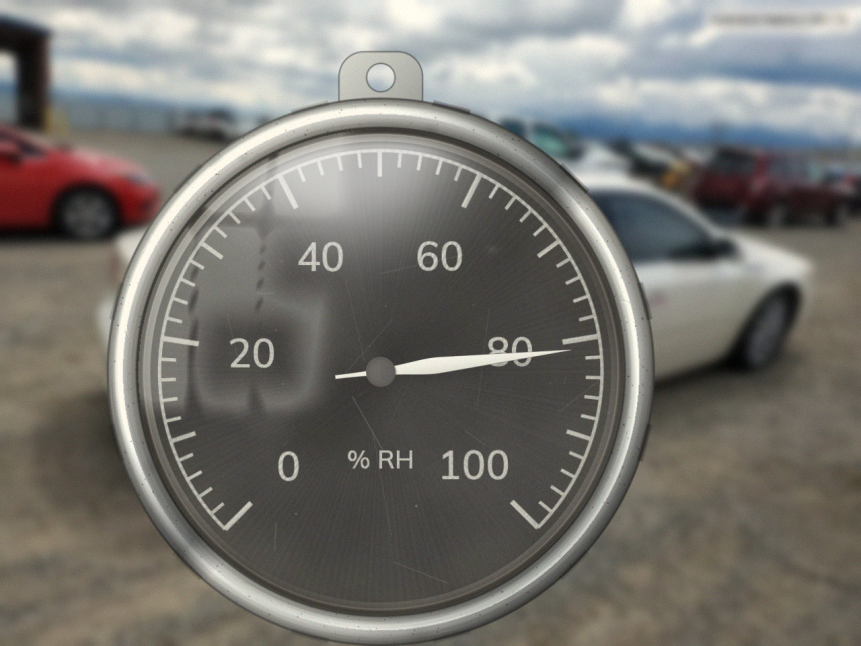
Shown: value=81 unit=%
